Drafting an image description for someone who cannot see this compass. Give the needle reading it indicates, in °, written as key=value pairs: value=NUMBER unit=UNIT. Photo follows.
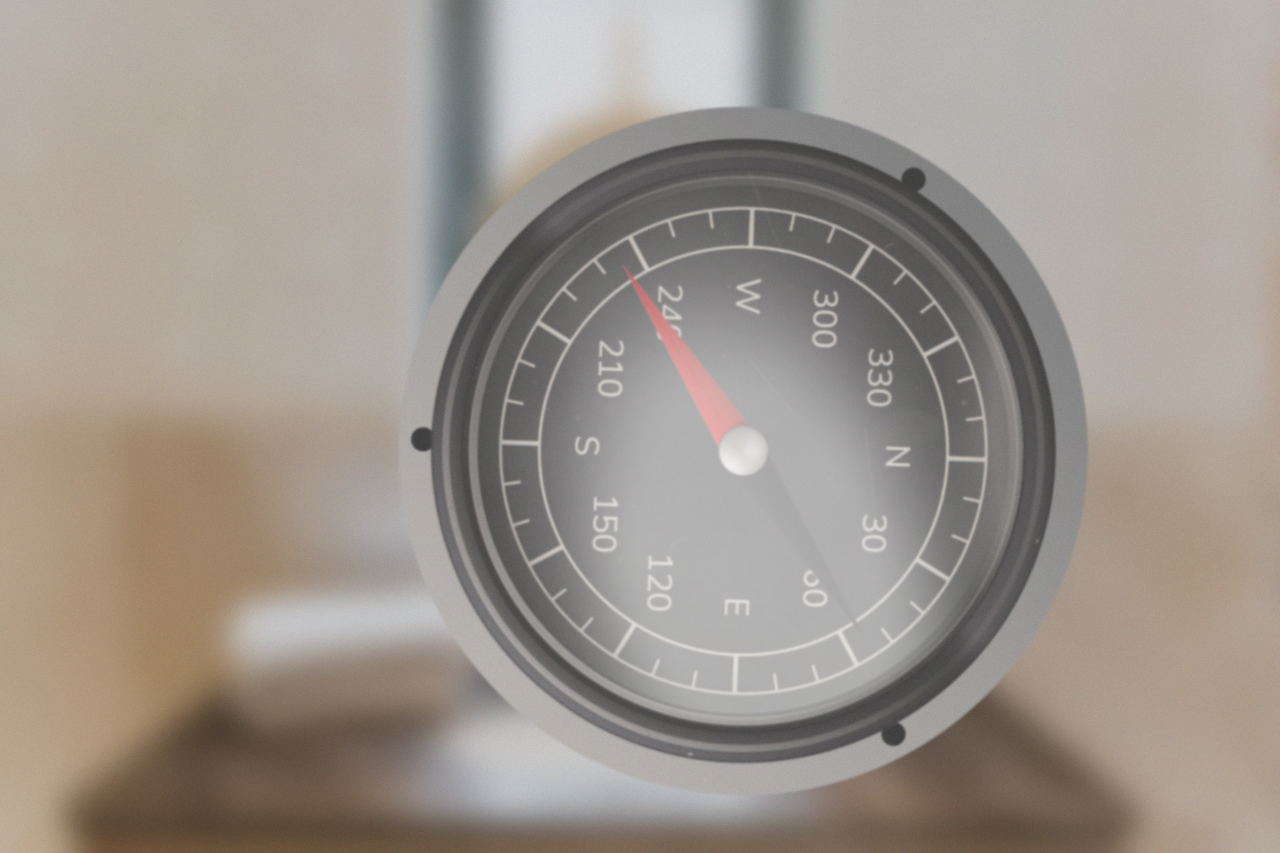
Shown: value=235 unit=°
